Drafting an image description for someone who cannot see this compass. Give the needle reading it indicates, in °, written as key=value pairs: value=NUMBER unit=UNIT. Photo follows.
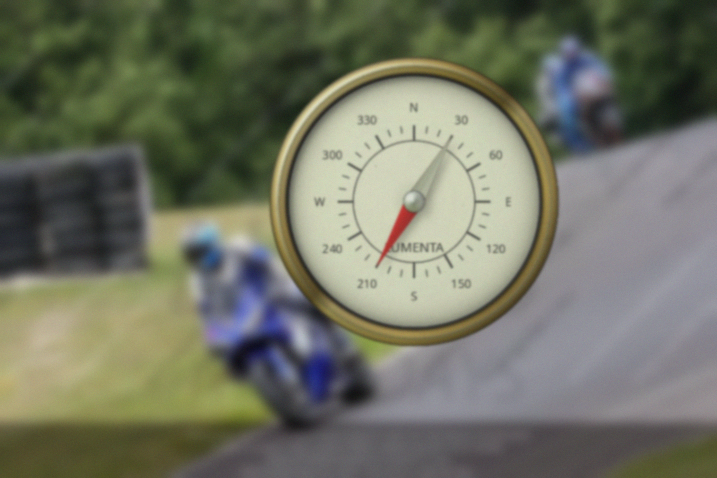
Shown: value=210 unit=°
